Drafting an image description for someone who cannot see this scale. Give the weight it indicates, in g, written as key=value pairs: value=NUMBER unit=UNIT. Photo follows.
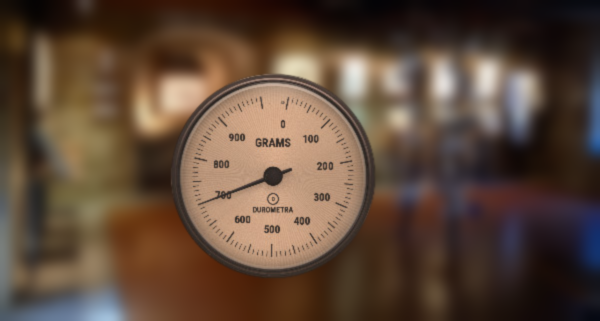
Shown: value=700 unit=g
